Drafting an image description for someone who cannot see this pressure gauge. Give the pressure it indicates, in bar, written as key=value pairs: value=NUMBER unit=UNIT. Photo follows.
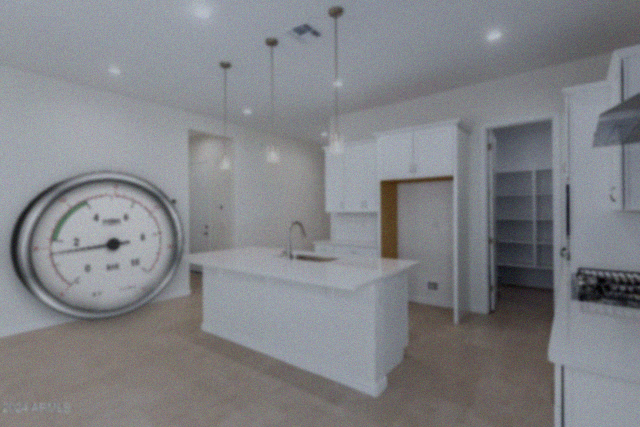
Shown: value=1.5 unit=bar
